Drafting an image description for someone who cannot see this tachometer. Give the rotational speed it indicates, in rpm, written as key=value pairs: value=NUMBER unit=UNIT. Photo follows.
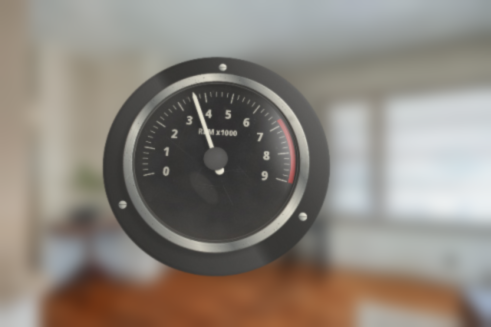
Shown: value=3600 unit=rpm
